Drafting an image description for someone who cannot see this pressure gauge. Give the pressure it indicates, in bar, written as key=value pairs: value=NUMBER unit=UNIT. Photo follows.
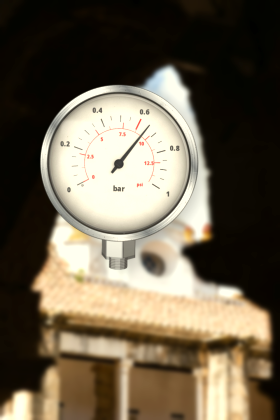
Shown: value=0.65 unit=bar
